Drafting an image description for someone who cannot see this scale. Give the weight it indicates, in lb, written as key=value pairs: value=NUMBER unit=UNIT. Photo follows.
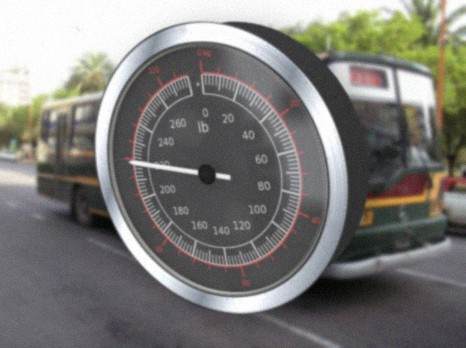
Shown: value=220 unit=lb
